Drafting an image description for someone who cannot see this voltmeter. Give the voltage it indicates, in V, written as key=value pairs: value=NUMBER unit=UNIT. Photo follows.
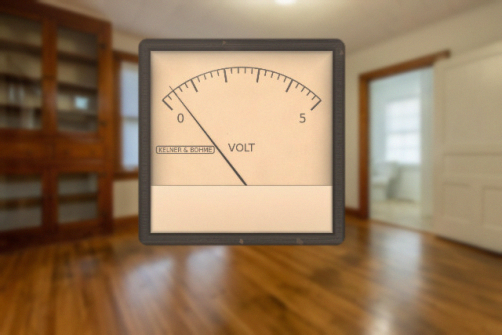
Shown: value=0.4 unit=V
